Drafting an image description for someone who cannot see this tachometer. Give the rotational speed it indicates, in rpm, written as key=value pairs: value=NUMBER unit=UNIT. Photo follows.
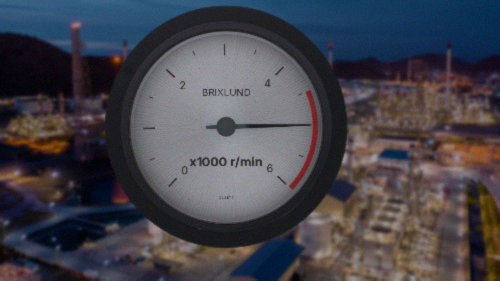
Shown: value=5000 unit=rpm
